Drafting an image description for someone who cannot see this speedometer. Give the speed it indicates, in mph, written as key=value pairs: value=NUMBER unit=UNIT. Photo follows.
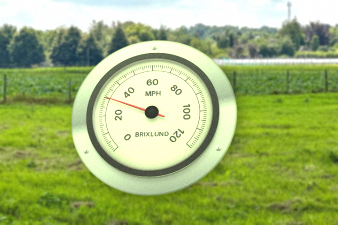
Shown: value=30 unit=mph
